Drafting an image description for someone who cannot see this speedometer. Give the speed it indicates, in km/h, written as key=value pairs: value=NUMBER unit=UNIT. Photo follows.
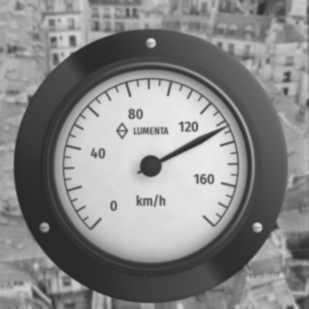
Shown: value=132.5 unit=km/h
